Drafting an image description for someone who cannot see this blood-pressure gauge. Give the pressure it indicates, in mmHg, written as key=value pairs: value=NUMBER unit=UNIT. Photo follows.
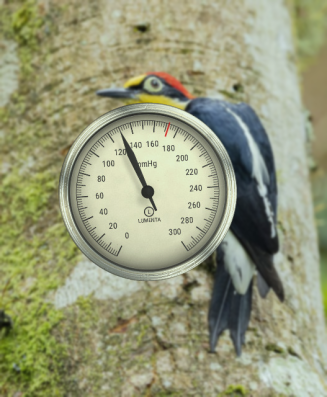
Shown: value=130 unit=mmHg
